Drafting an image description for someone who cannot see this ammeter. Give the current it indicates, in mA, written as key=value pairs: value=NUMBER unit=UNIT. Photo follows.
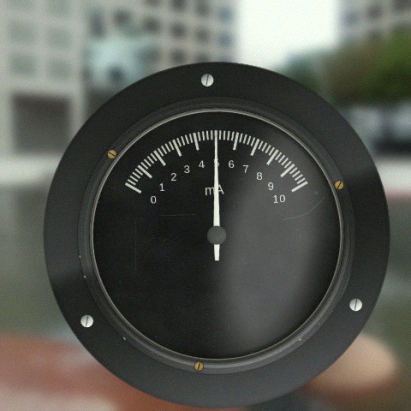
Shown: value=5 unit=mA
